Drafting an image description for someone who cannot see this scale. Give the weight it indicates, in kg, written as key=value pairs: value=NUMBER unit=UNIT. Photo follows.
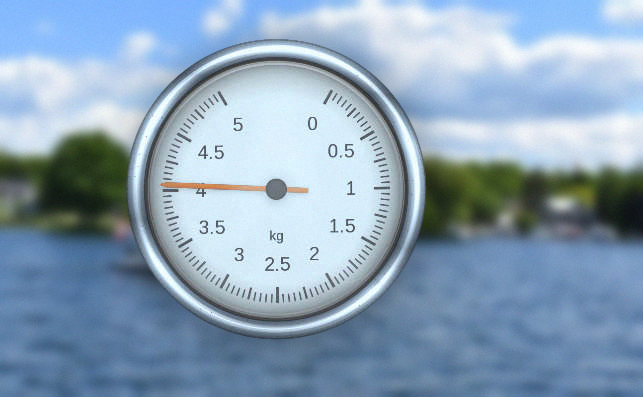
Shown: value=4.05 unit=kg
